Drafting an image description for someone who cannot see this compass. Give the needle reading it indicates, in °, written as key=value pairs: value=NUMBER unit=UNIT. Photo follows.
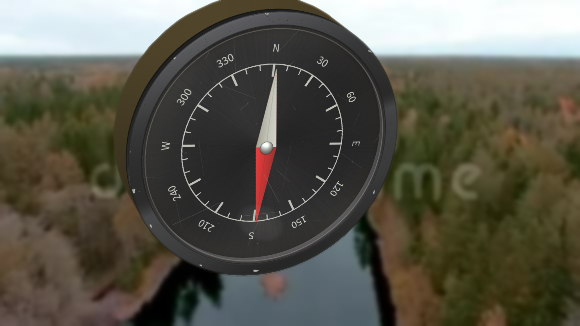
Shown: value=180 unit=°
